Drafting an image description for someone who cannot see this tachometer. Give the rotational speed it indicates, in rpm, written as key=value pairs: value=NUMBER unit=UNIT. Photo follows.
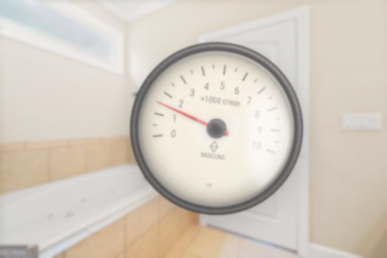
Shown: value=1500 unit=rpm
